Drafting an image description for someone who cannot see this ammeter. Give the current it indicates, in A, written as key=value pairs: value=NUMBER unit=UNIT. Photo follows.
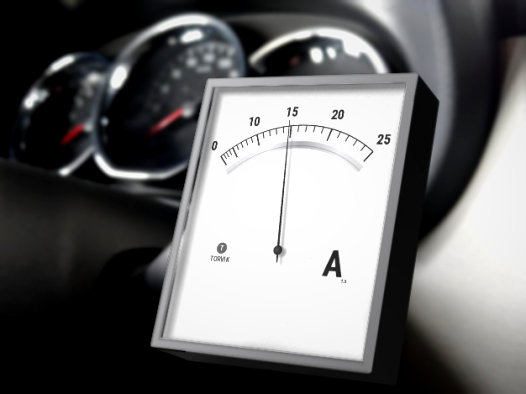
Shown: value=15 unit=A
